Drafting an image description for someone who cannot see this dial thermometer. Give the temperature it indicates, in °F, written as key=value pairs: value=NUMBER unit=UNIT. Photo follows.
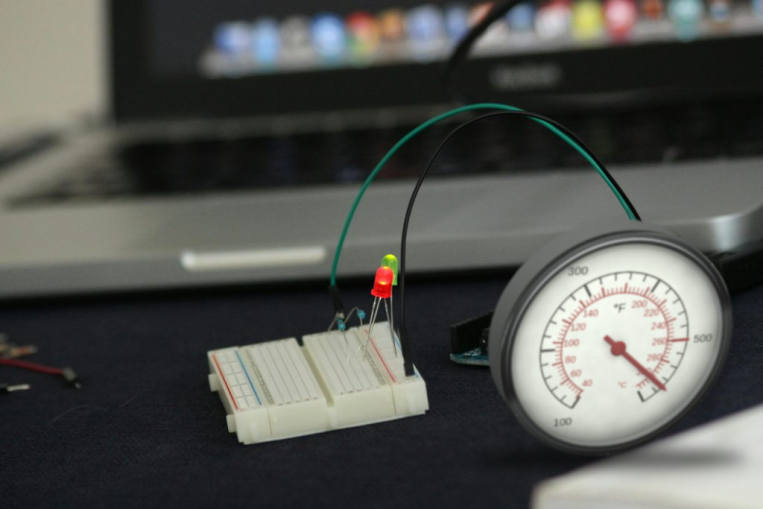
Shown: value=570 unit=°F
